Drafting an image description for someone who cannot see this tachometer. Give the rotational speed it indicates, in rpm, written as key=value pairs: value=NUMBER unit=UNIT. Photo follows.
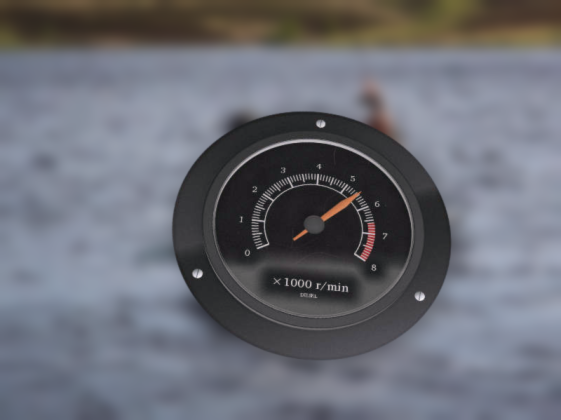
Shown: value=5500 unit=rpm
